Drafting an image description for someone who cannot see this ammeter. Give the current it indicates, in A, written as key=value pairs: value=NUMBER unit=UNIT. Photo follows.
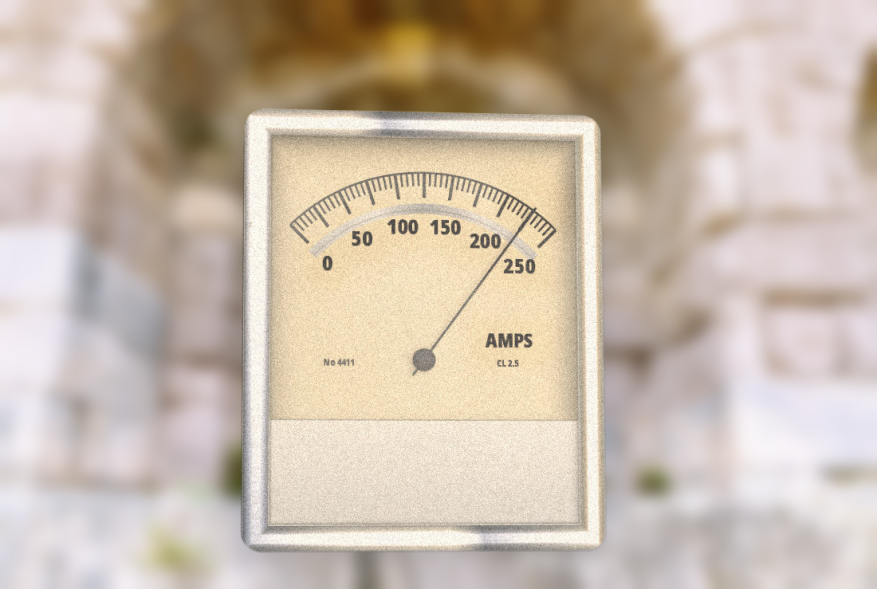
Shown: value=225 unit=A
